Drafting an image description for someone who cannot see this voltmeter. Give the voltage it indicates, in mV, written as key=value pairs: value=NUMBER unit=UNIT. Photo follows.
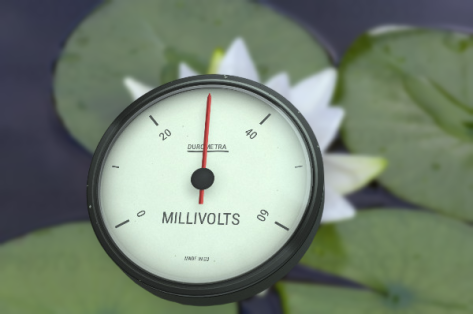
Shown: value=30 unit=mV
